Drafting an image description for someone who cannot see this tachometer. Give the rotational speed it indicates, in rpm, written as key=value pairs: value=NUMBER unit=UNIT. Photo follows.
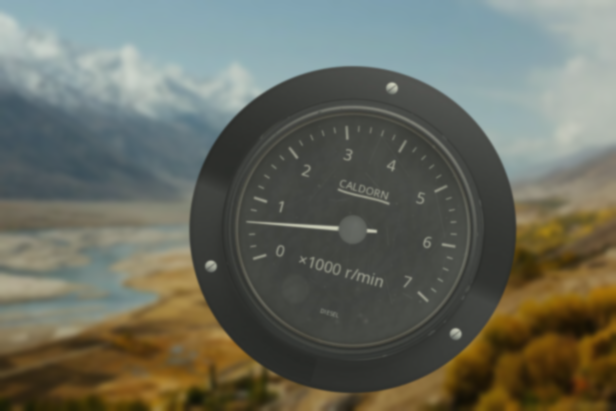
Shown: value=600 unit=rpm
